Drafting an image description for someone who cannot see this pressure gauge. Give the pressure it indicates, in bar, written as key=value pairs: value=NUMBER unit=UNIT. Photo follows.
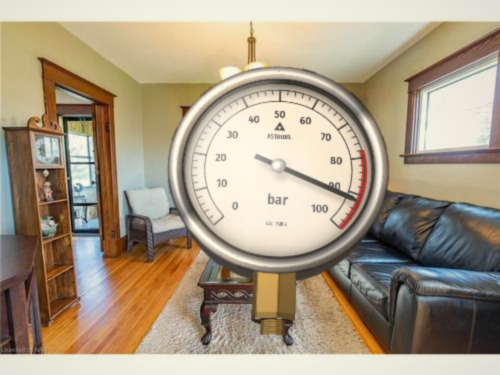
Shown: value=92 unit=bar
